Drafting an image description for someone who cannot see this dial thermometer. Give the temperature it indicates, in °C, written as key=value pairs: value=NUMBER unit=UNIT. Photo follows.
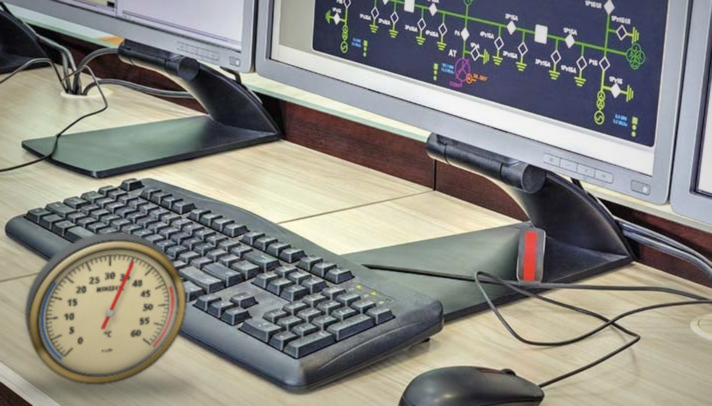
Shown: value=35 unit=°C
